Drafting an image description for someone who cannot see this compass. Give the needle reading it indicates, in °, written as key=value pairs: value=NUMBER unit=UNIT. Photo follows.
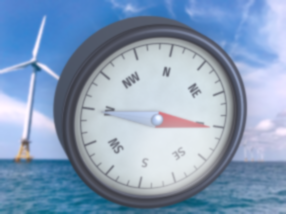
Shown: value=90 unit=°
